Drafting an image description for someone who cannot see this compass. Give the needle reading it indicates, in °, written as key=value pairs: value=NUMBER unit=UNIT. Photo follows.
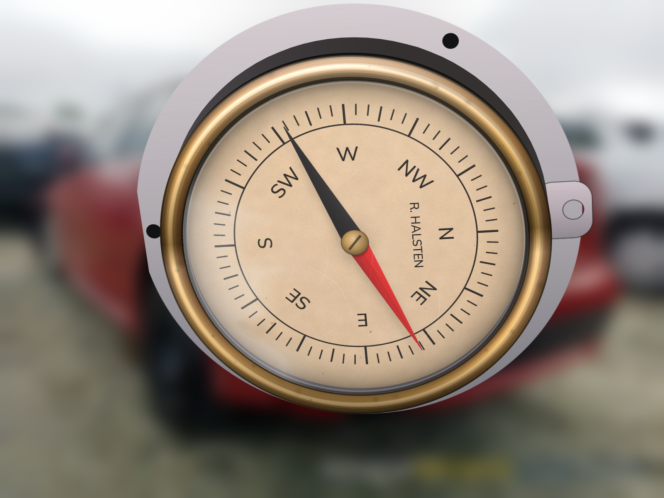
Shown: value=65 unit=°
